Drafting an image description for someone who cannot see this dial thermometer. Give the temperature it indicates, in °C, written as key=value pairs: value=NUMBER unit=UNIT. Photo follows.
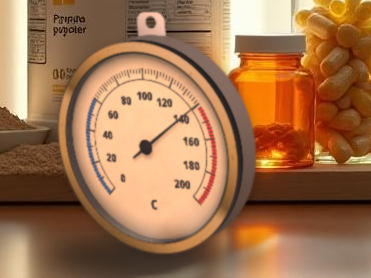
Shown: value=140 unit=°C
